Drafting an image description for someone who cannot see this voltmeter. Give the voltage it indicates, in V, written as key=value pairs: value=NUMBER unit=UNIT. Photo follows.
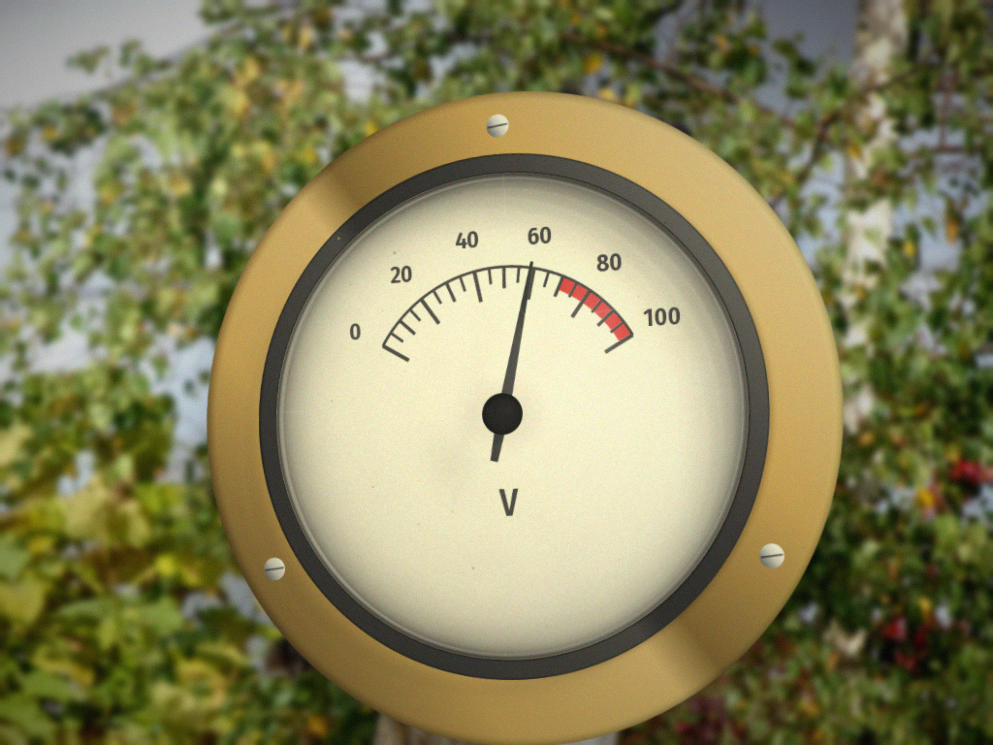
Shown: value=60 unit=V
